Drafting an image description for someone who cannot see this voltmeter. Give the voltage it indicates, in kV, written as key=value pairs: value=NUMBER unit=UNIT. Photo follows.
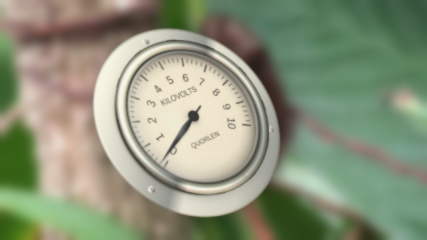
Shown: value=0.2 unit=kV
